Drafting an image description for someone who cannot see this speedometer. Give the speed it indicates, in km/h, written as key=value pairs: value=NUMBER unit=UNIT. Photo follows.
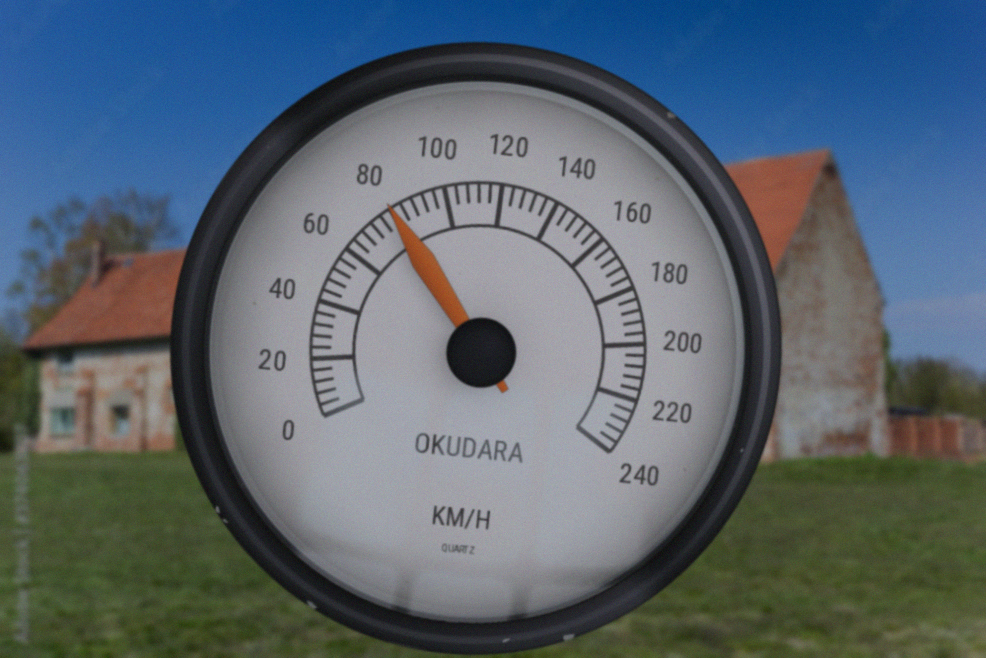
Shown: value=80 unit=km/h
